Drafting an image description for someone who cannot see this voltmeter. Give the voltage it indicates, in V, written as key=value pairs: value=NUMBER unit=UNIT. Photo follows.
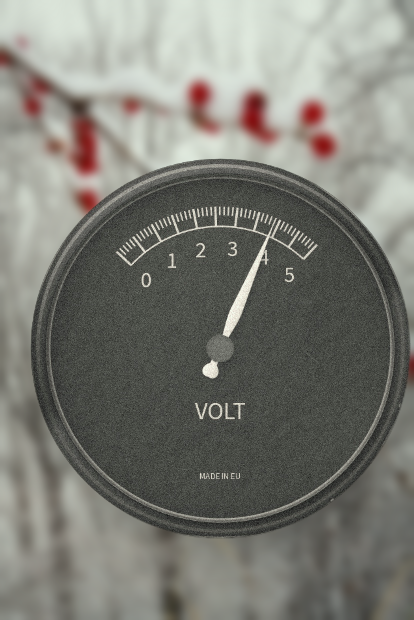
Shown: value=3.9 unit=V
